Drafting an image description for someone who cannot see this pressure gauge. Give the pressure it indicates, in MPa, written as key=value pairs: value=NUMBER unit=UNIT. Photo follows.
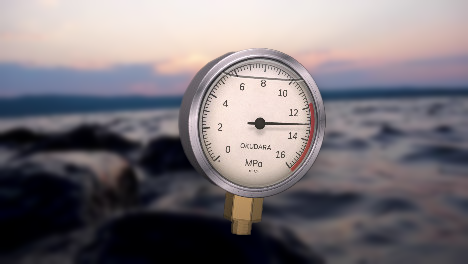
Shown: value=13 unit=MPa
